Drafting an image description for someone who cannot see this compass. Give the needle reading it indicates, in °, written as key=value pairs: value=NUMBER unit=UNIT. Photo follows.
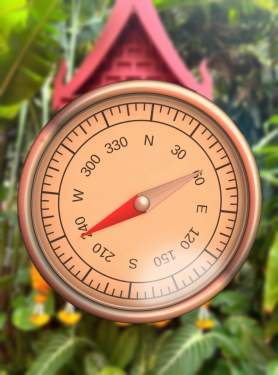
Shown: value=235 unit=°
